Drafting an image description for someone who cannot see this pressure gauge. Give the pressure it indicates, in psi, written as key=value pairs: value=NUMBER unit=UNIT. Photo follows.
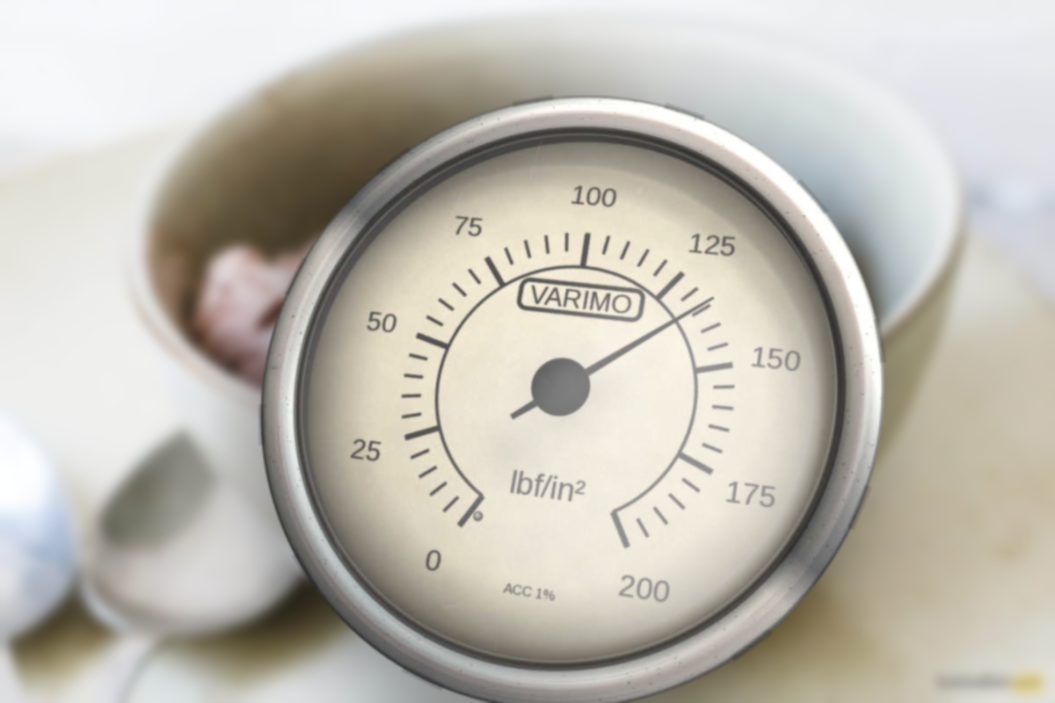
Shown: value=135 unit=psi
